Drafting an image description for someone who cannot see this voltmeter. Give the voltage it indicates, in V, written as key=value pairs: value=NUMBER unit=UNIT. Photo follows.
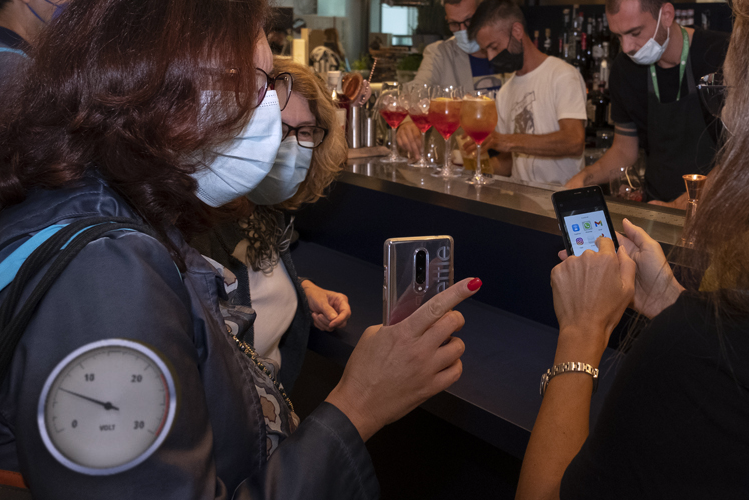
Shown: value=6 unit=V
